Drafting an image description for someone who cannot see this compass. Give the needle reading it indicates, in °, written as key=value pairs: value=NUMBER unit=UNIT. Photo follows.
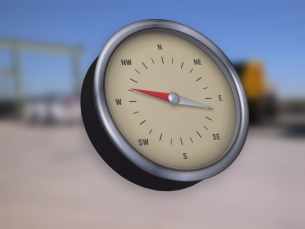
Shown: value=285 unit=°
